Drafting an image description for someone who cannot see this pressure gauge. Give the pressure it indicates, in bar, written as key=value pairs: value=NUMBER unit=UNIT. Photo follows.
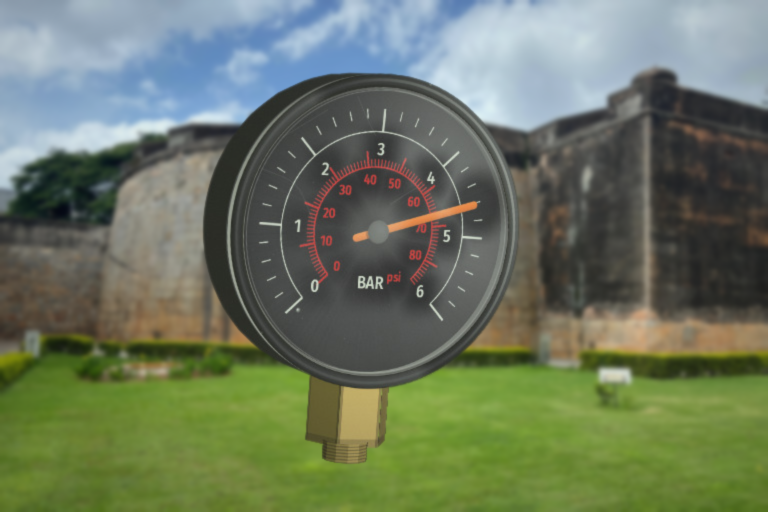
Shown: value=4.6 unit=bar
